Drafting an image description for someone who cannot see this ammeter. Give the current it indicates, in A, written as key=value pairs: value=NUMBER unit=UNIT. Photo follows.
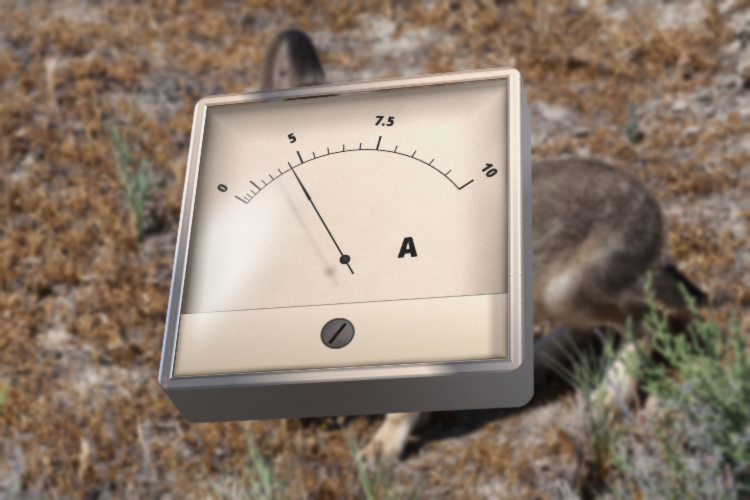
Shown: value=4.5 unit=A
